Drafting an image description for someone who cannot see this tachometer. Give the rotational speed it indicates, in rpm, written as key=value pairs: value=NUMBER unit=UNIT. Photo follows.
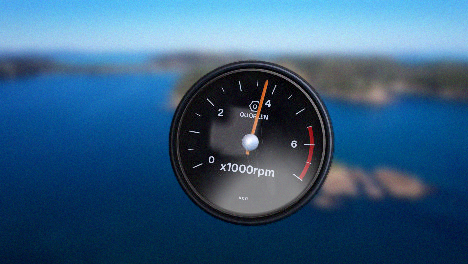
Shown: value=3750 unit=rpm
